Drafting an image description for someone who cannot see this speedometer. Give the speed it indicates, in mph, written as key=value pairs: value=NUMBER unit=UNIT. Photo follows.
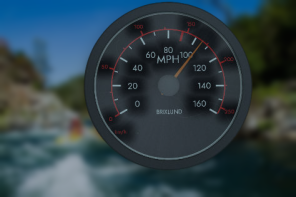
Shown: value=105 unit=mph
